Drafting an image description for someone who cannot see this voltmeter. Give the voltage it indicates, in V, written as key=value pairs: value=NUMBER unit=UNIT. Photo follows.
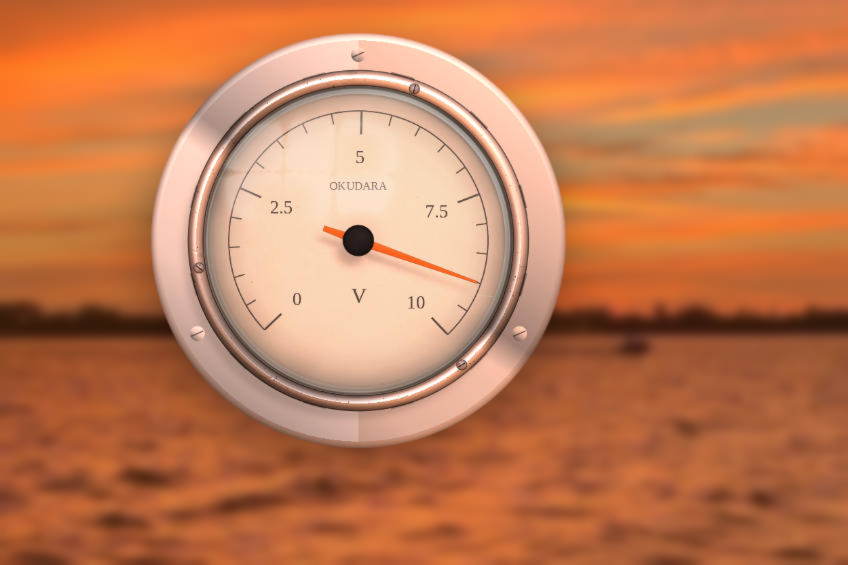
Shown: value=9 unit=V
